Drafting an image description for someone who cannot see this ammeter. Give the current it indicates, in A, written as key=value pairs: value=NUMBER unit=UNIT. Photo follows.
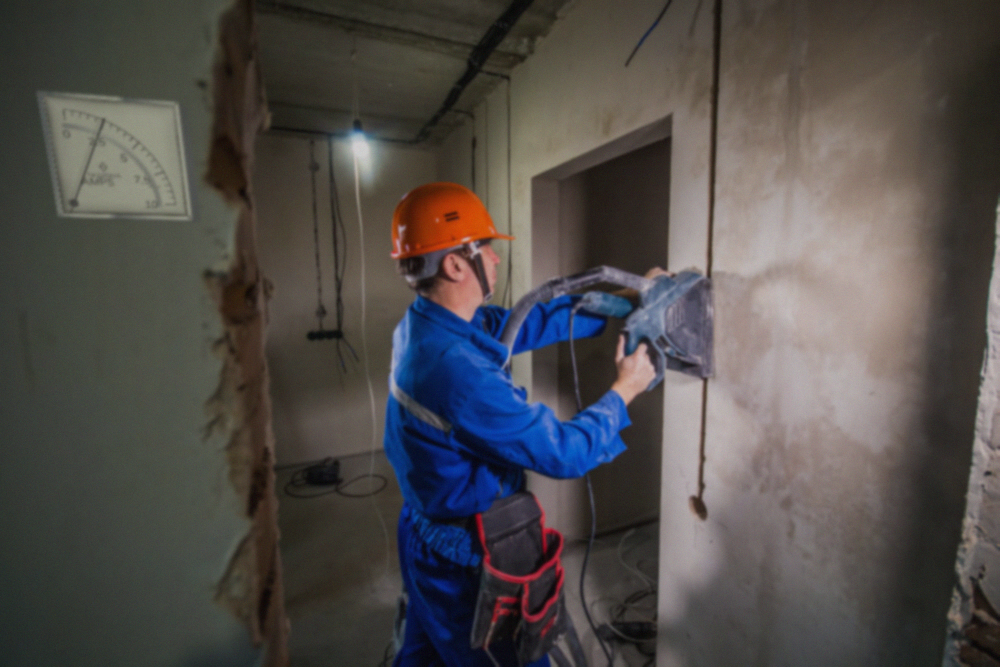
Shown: value=2.5 unit=A
